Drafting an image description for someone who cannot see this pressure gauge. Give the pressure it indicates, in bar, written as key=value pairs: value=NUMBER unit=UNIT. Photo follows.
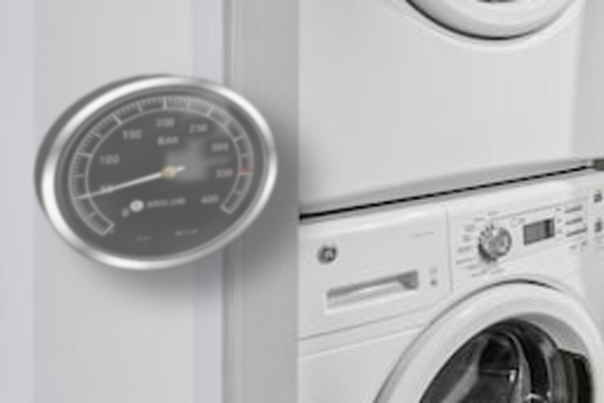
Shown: value=50 unit=bar
